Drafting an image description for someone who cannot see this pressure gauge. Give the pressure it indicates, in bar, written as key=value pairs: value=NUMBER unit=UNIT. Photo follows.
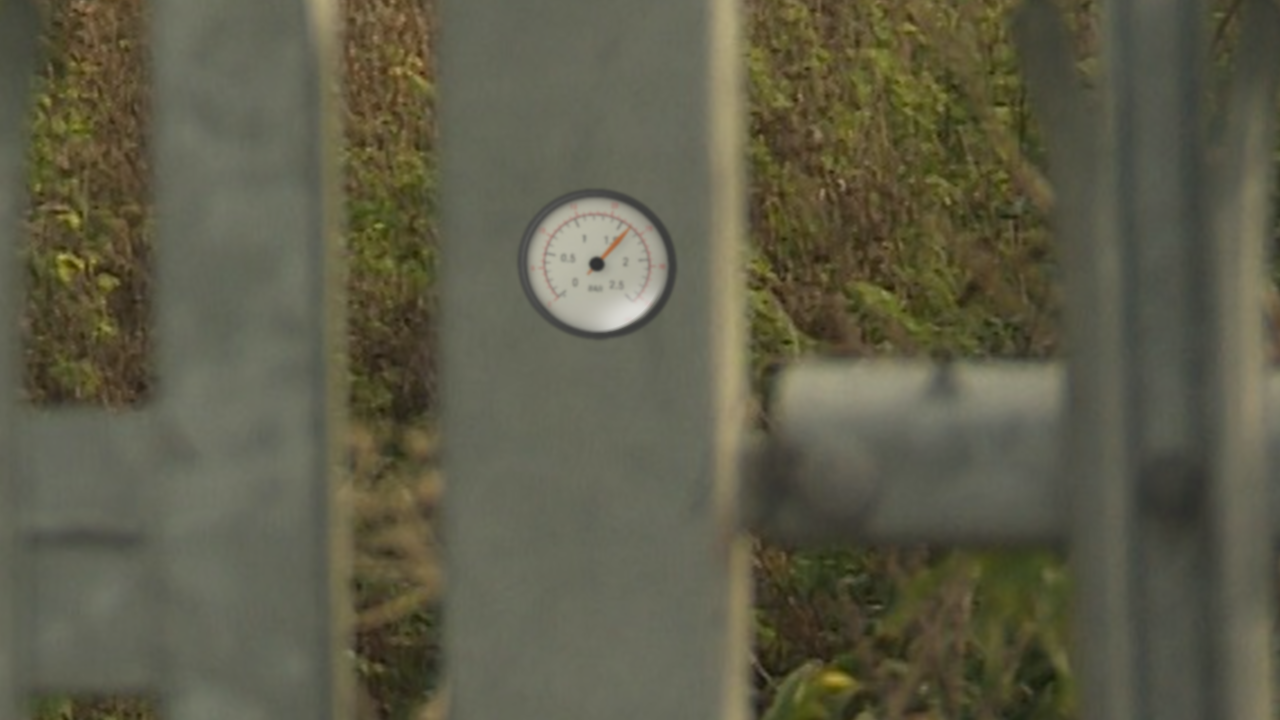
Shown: value=1.6 unit=bar
